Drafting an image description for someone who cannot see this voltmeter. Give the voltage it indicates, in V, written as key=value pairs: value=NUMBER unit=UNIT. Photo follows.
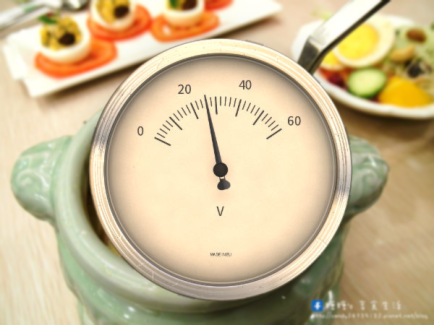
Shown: value=26 unit=V
